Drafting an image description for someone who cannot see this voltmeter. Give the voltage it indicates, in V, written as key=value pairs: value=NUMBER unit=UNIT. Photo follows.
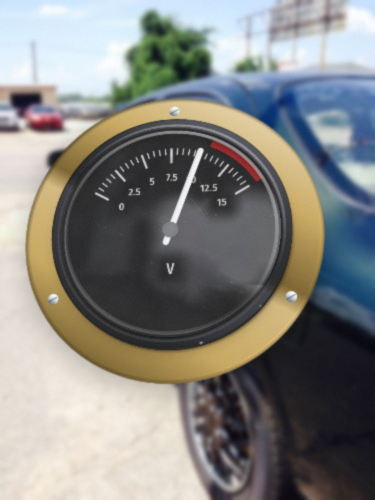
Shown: value=10 unit=V
